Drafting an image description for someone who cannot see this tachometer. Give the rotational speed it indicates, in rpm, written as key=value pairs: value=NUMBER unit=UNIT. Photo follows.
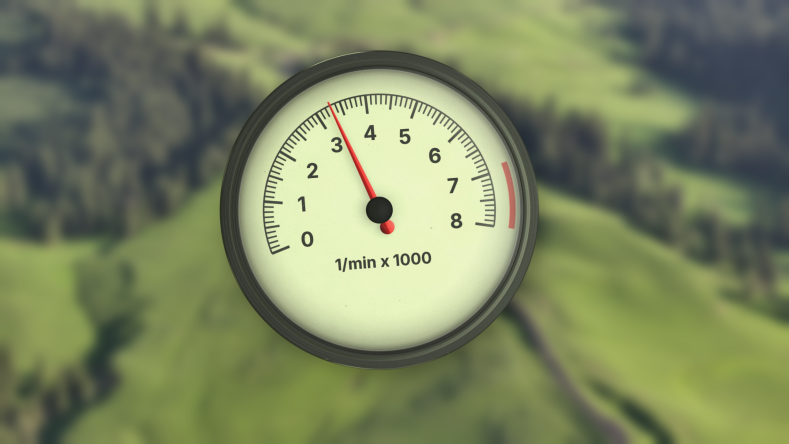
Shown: value=3300 unit=rpm
